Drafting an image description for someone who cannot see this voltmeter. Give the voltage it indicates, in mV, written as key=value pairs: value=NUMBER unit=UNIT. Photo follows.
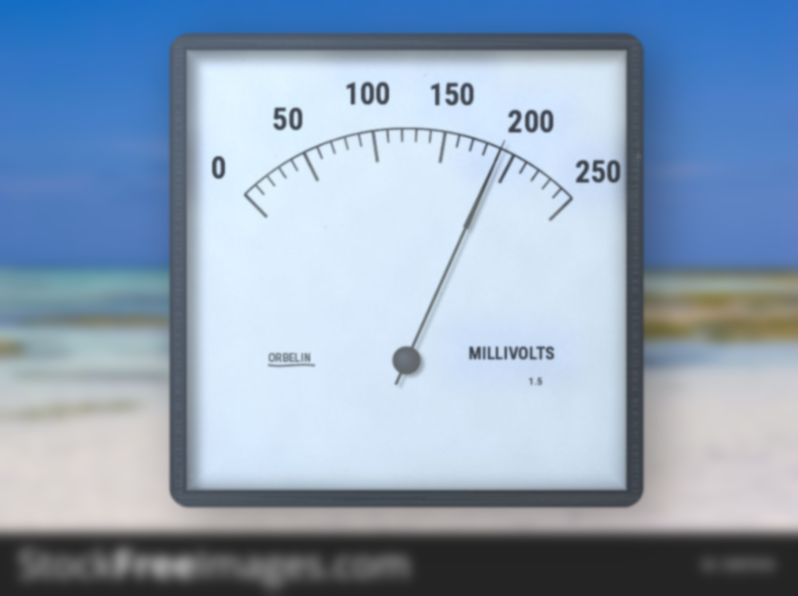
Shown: value=190 unit=mV
